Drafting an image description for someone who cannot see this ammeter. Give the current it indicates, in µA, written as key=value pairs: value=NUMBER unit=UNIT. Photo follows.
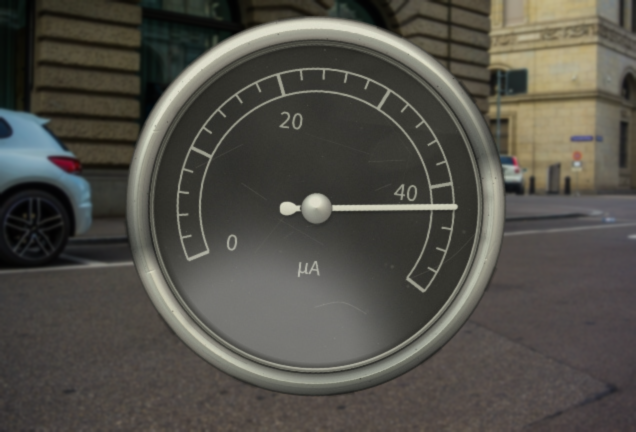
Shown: value=42 unit=µA
